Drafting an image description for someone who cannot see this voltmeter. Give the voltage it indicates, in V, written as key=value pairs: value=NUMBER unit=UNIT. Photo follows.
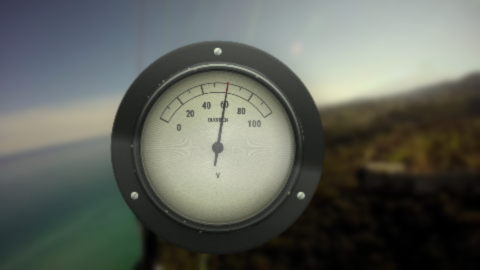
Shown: value=60 unit=V
